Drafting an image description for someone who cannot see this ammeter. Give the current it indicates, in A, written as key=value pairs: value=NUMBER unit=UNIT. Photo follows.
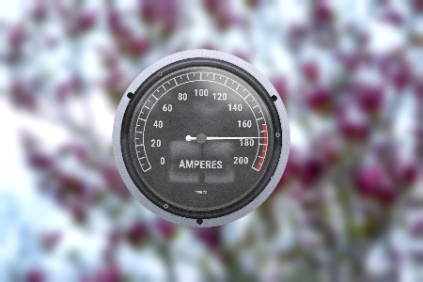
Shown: value=175 unit=A
